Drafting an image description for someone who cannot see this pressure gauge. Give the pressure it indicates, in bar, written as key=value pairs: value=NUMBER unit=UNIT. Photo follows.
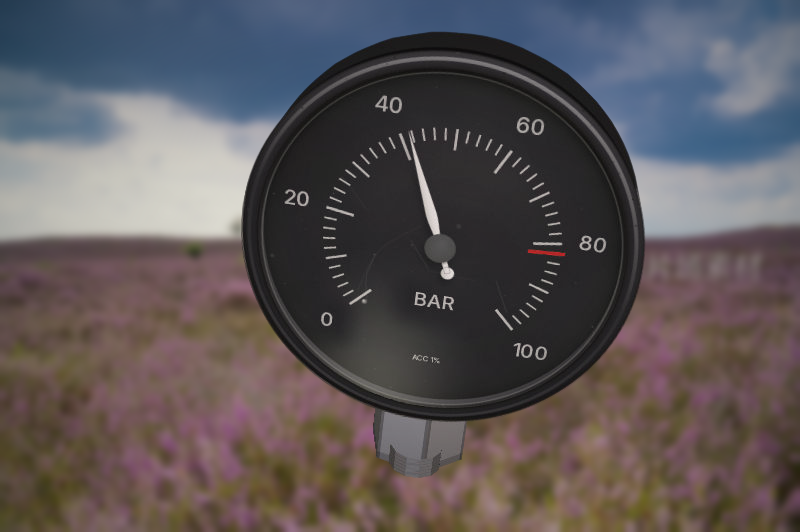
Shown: value=42 unit=bar
